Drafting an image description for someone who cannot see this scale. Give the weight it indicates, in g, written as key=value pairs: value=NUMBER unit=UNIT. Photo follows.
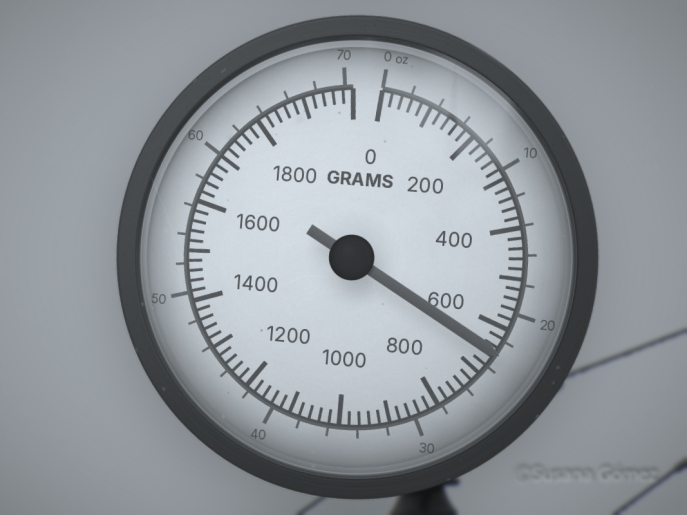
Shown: value=650 unit=g
